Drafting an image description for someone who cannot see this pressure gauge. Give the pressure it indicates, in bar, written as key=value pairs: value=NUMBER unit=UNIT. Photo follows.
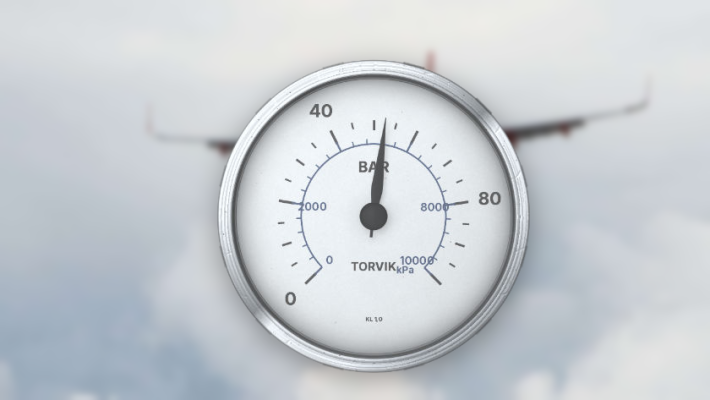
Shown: value=52.5 unit=bar
